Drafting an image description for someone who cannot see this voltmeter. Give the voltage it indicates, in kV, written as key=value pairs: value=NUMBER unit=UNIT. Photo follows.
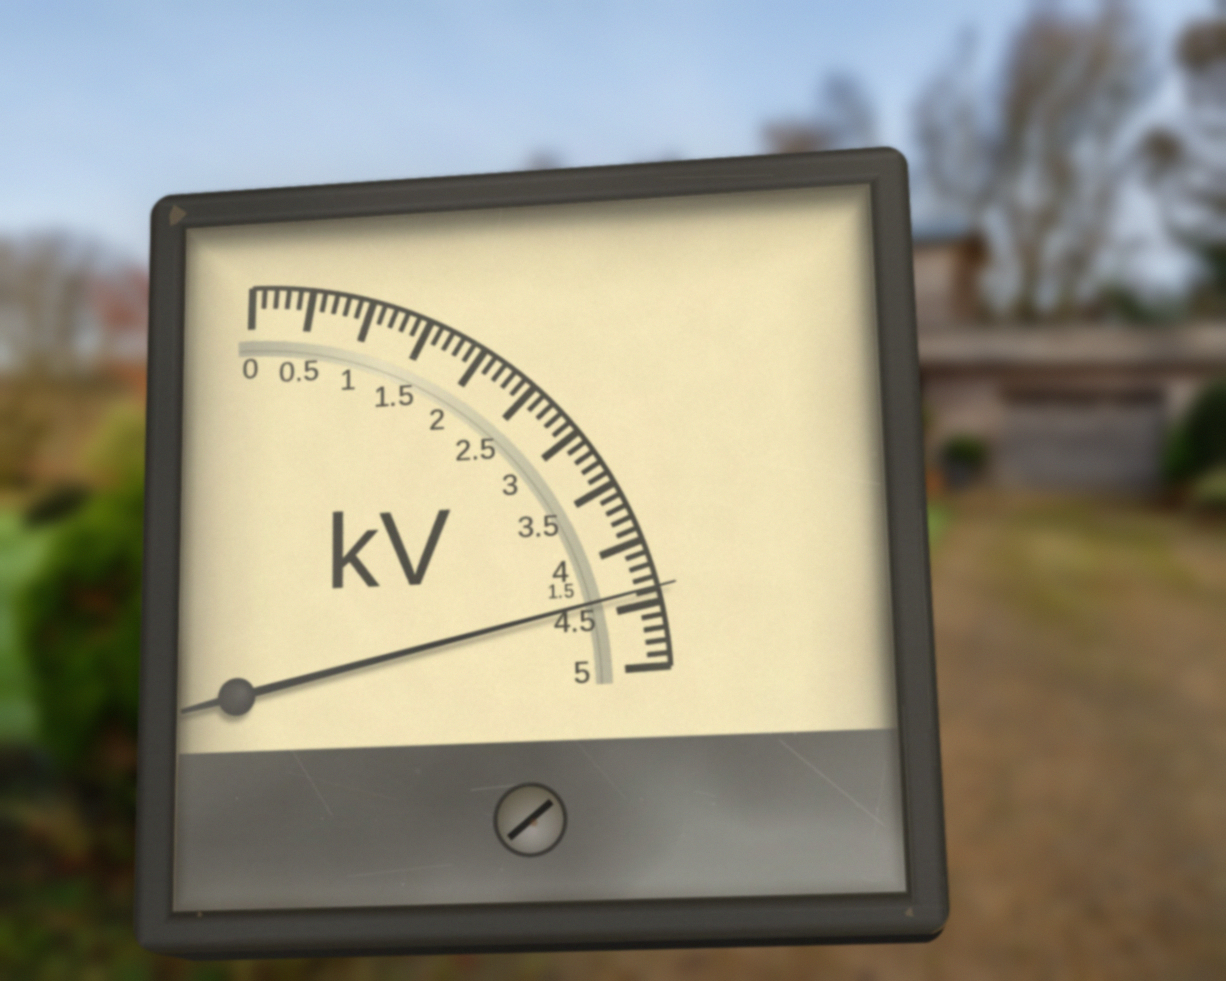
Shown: value=4.4 unit=kV
